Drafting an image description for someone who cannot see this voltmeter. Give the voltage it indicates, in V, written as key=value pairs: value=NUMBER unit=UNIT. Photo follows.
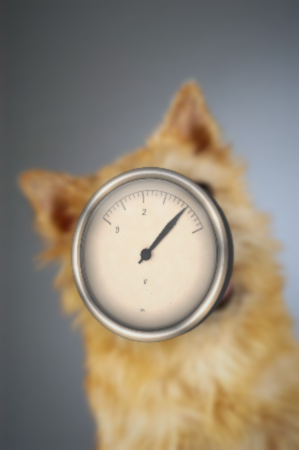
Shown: value=4 unit=V
